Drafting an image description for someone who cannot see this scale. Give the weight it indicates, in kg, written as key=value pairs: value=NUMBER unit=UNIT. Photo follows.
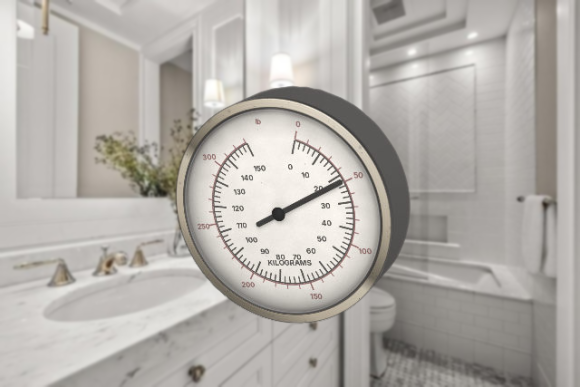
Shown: value=22 unit=kg
